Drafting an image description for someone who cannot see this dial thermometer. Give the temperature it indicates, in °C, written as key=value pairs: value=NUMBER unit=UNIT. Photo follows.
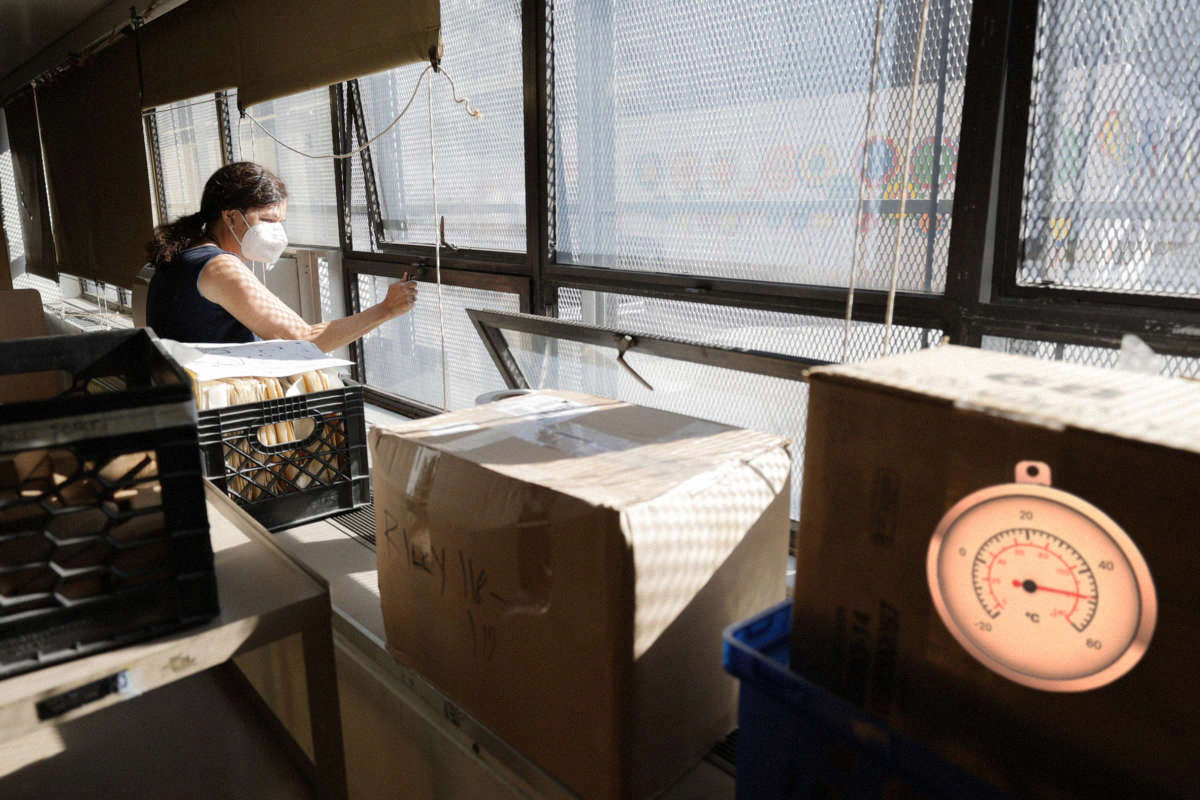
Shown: value=48 unit=°C
